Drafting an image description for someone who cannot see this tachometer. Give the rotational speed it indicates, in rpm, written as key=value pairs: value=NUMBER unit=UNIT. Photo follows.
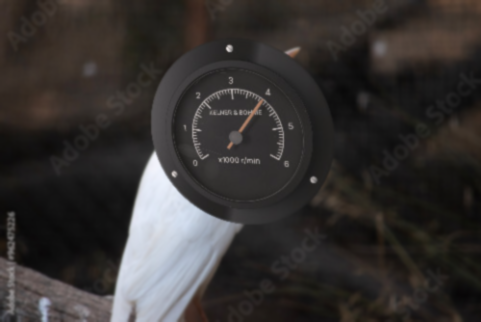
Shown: value=4000 unit=rpm
